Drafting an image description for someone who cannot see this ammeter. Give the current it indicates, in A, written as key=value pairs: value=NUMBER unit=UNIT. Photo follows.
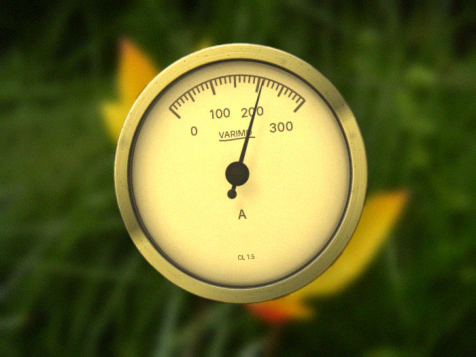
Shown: value=210 unit=A
